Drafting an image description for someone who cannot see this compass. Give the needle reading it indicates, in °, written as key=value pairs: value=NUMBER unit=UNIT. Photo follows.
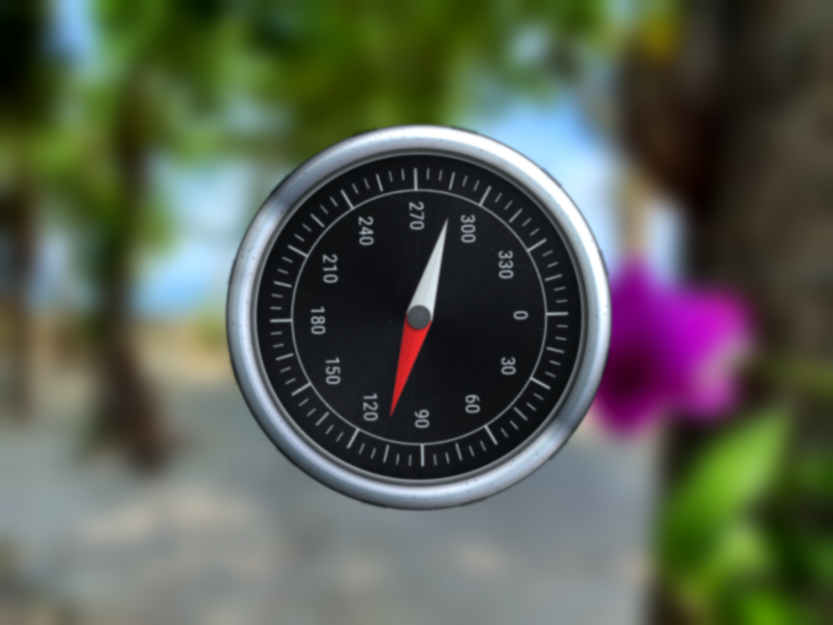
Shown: value=107.5 unit=°
